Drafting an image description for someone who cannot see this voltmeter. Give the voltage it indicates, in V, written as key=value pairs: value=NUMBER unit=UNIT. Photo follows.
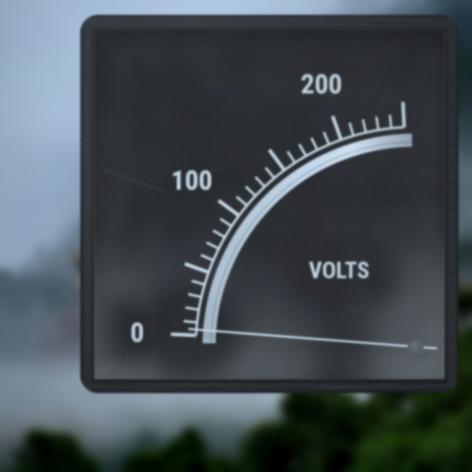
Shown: value=5 unit=V
